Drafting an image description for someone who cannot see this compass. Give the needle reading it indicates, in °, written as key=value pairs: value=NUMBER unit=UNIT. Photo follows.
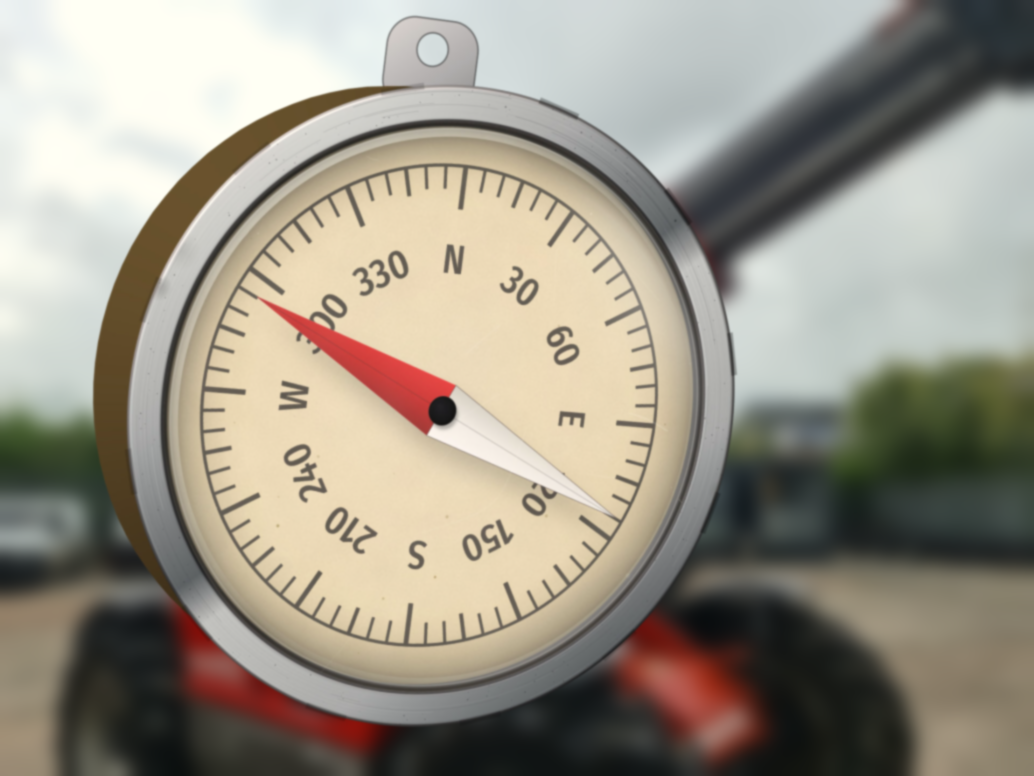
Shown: value=295 unit=°
